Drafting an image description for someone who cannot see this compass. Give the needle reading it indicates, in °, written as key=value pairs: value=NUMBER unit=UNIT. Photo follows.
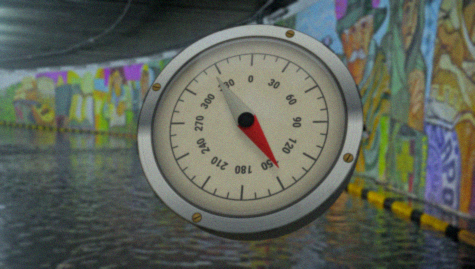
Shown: value=145 unit=°
